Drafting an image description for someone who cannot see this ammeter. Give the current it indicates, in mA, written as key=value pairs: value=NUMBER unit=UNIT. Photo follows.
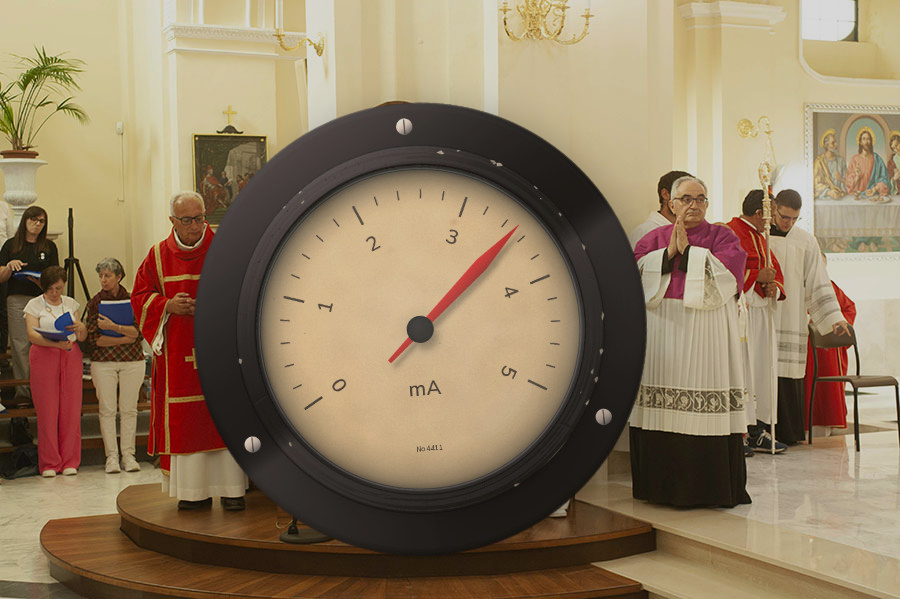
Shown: value=3.5 unit=mA
